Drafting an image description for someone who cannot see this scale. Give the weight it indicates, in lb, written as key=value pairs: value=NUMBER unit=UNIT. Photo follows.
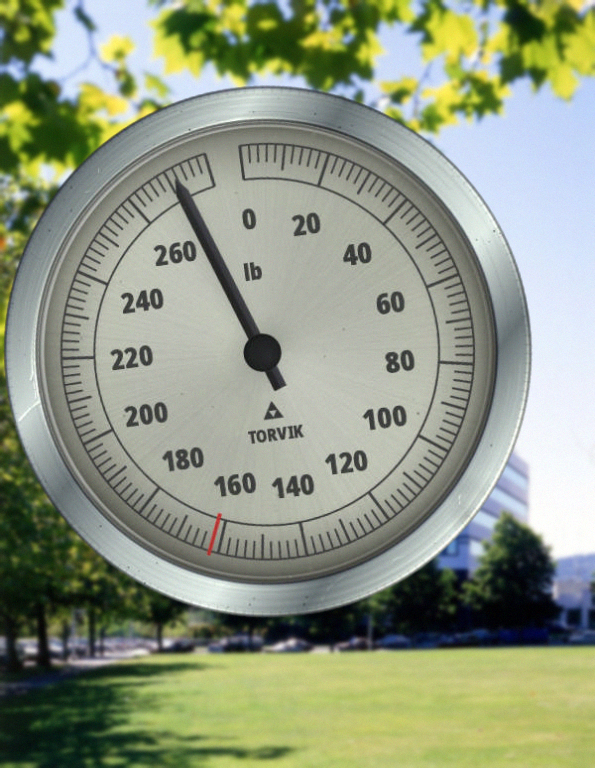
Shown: value=272 unit=lb
